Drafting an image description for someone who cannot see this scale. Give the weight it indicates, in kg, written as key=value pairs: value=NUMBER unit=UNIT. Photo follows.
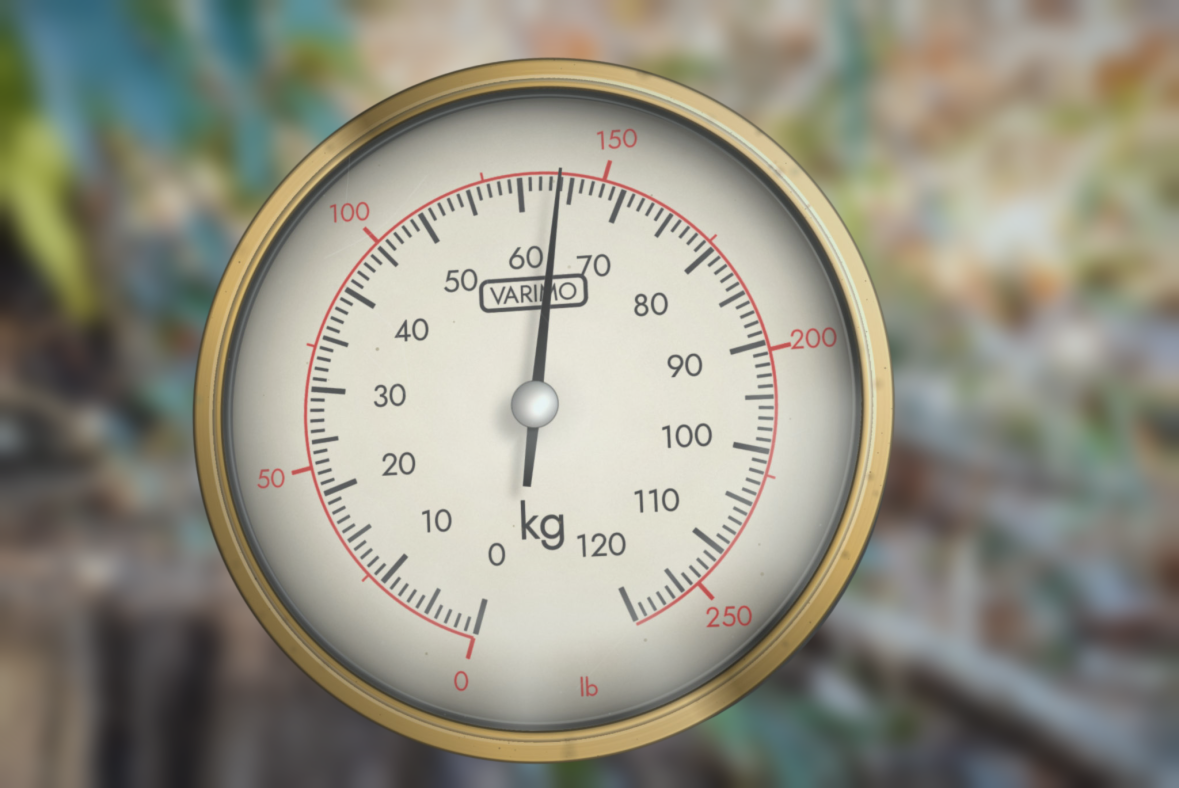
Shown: value=64 unit=kg
